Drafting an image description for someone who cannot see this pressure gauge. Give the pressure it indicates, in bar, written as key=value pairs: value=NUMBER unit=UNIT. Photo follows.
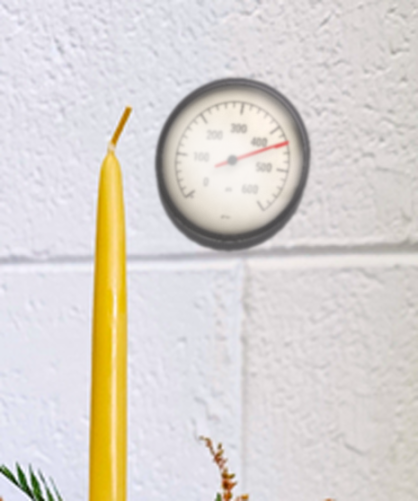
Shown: value=440 unit=bar
